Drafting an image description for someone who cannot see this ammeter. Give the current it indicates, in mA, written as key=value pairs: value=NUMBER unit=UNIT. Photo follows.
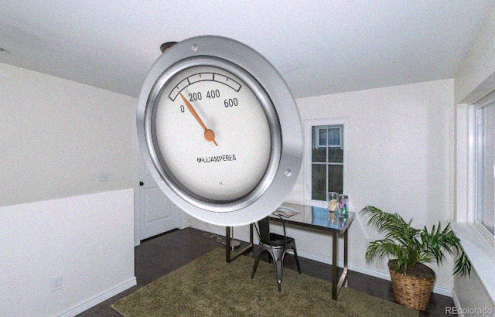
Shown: value=100 unit=mA
